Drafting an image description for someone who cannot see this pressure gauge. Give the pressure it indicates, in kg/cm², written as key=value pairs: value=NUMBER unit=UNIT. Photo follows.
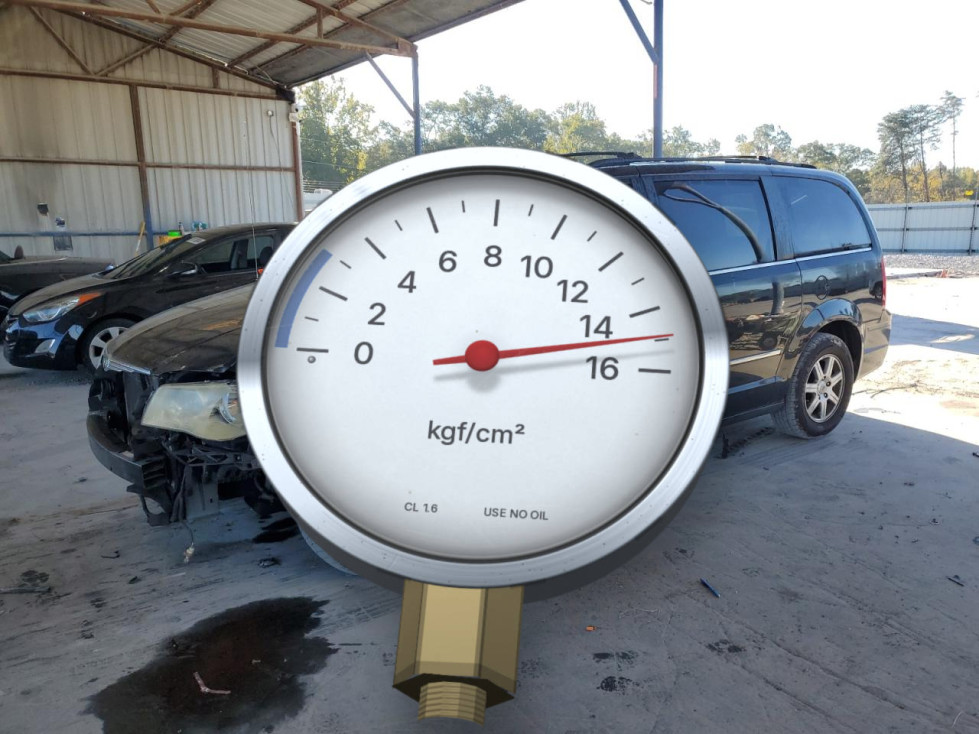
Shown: value=15 unit=kg/cm²
